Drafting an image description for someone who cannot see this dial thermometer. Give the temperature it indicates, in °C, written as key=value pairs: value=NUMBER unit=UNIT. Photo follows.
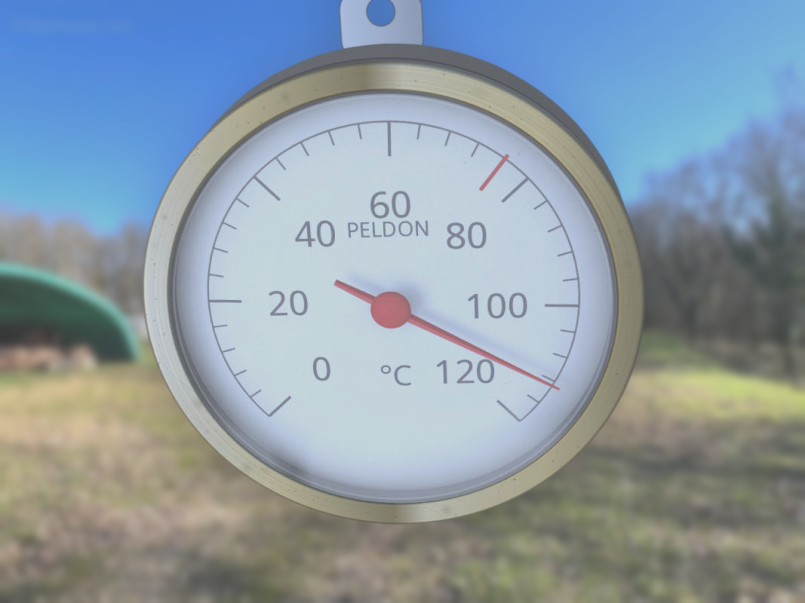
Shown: value=112 unit=°C
